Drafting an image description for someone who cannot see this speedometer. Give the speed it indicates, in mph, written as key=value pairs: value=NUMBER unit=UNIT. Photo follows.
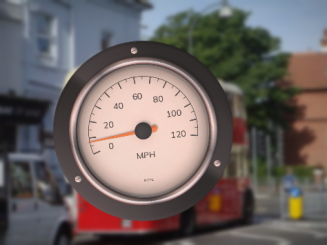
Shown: value=7.5 unit=mph
